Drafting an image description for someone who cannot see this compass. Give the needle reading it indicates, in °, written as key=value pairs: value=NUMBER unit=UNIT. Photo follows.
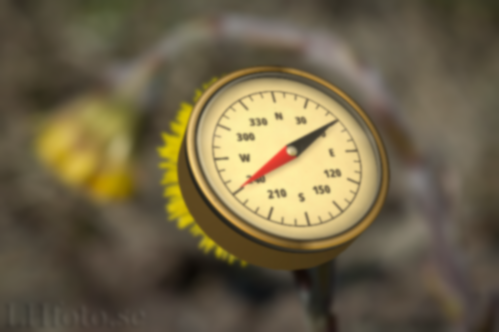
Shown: value=240 unit=°
